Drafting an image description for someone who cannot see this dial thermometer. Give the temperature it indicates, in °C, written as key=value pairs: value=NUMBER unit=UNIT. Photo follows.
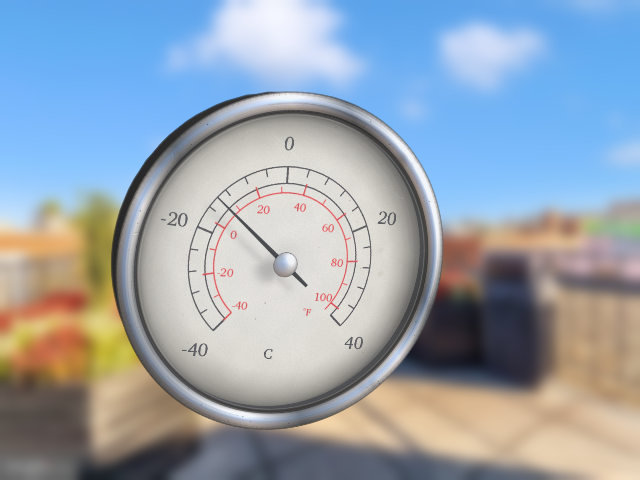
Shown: value=-14 unit=°C
